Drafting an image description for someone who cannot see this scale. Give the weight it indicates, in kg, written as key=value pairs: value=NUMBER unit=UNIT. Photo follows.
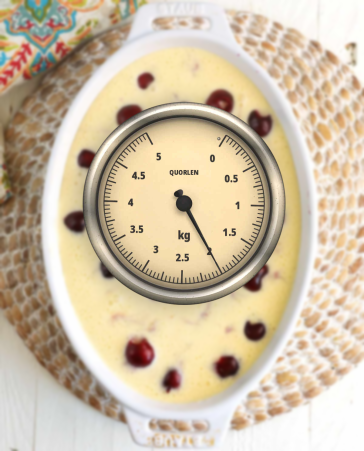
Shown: value=2 unit=kg
